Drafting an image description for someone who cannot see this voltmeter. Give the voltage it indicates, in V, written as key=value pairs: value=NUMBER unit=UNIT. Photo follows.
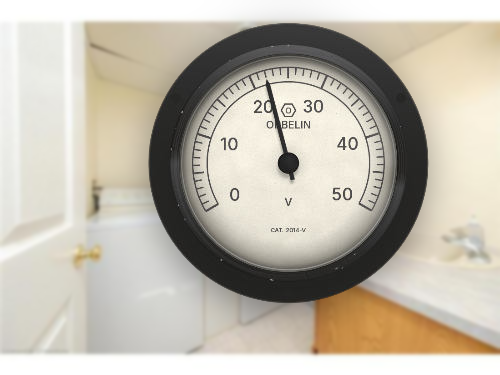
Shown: value=22 unit=V
